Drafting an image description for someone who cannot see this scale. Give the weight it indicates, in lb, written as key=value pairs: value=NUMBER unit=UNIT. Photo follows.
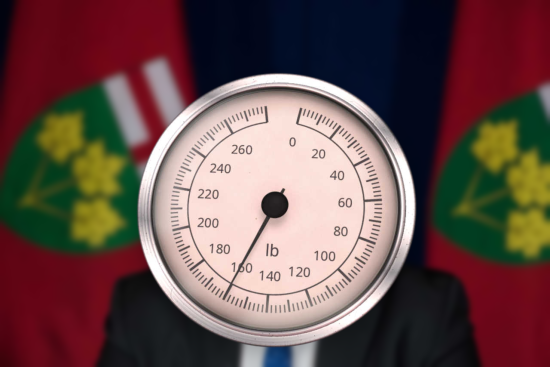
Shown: value=160 unit=lb
